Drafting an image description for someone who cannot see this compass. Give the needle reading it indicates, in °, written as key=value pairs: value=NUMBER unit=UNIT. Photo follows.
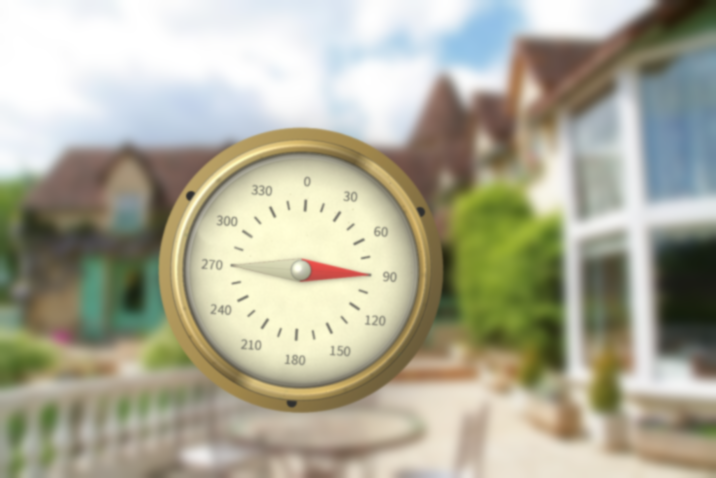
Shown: value=90 unit=°
